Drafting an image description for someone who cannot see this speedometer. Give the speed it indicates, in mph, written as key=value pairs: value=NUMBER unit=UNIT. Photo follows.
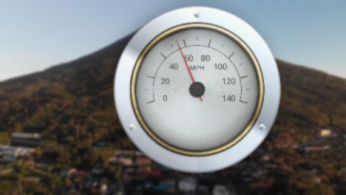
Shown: value=55 unit=mph
